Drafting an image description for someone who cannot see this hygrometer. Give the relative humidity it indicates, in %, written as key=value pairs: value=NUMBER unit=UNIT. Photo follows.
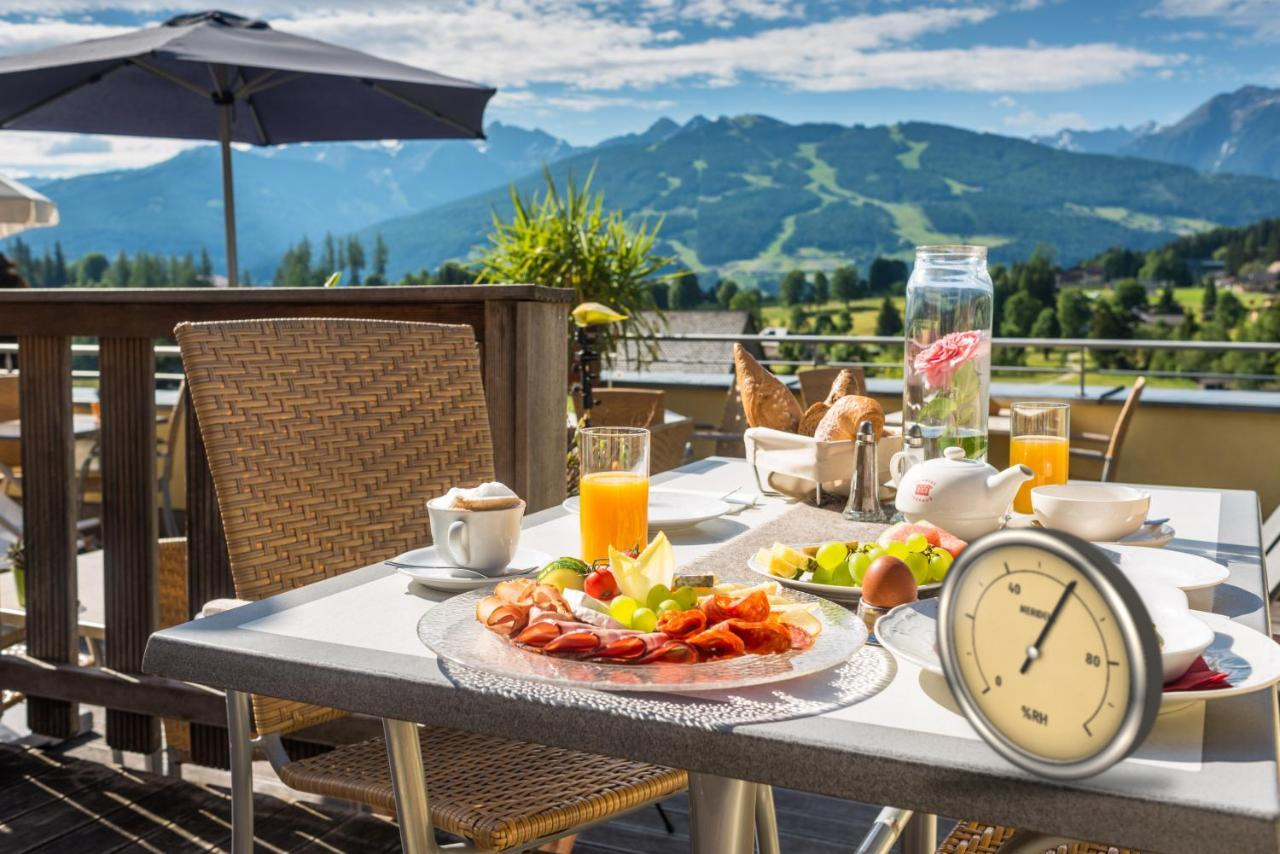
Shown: value=60 unit=%
